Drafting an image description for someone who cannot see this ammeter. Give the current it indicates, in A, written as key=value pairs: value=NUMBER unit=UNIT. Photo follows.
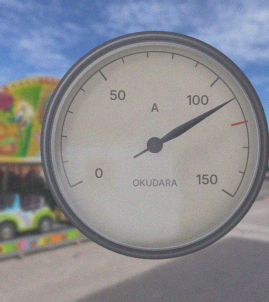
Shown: value=110 unit=A
